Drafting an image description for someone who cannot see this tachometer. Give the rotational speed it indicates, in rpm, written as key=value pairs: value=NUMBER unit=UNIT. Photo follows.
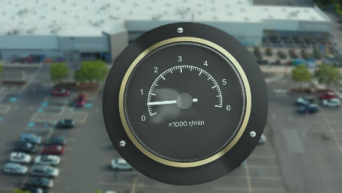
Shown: value=500 unit=rpm
